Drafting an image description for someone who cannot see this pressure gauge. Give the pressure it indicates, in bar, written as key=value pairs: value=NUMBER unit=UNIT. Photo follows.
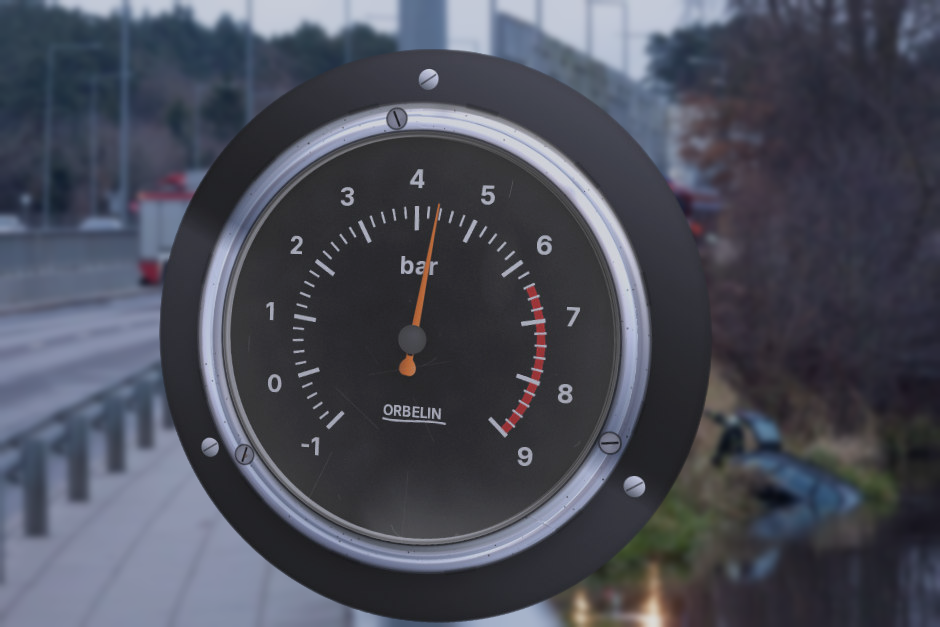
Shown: value=4.4 unit=bar
